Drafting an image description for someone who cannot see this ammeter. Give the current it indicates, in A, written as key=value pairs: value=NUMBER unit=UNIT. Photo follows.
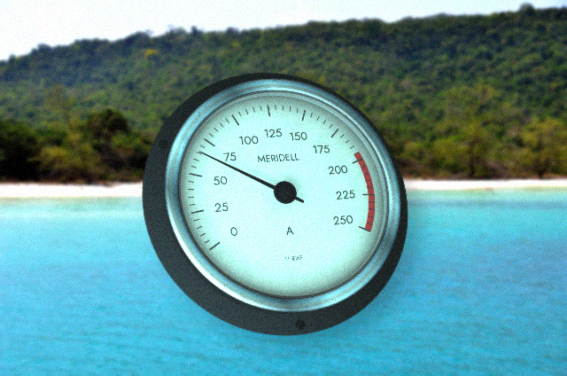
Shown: value=65 unit=A
